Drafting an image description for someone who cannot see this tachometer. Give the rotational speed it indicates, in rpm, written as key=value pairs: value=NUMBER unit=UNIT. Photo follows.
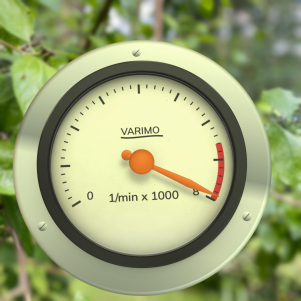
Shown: value=7900 unit=rpm
